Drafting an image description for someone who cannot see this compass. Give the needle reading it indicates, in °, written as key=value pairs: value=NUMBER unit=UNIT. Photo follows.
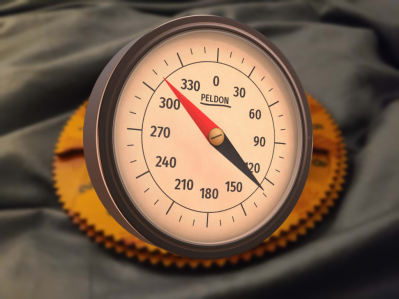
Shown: value=310 unit=°
